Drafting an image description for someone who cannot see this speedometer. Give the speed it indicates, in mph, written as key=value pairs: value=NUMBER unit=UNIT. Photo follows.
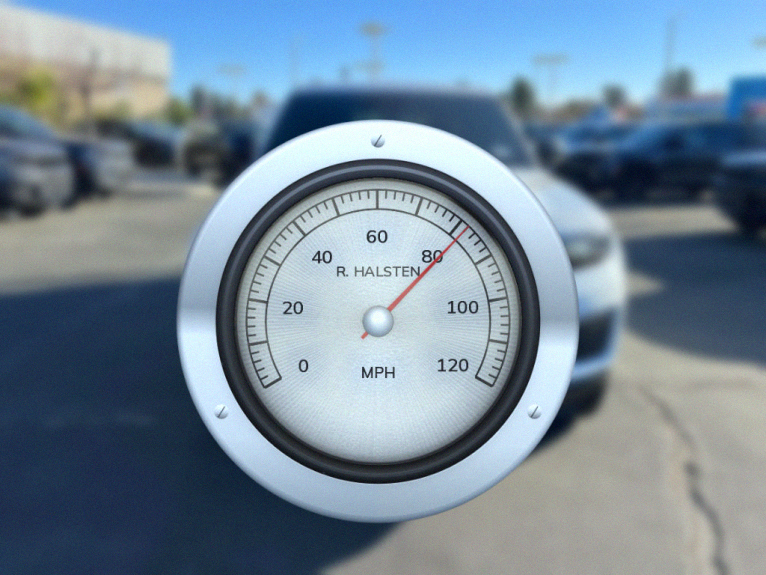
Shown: value=82 unit=mph
